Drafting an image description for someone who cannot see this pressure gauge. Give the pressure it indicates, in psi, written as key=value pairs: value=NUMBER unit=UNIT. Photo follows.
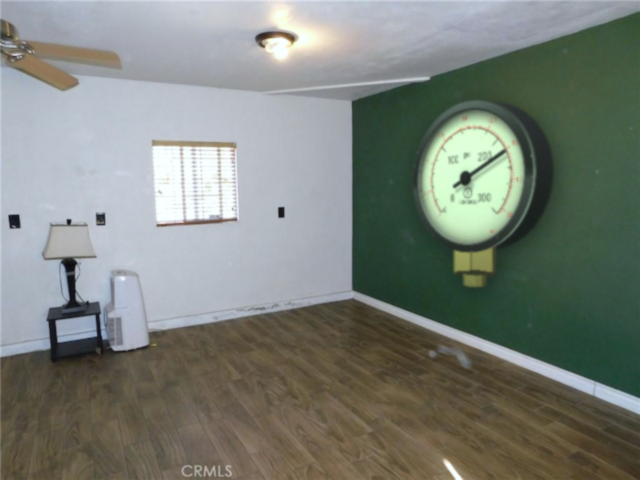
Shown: value=220 unit=psi
